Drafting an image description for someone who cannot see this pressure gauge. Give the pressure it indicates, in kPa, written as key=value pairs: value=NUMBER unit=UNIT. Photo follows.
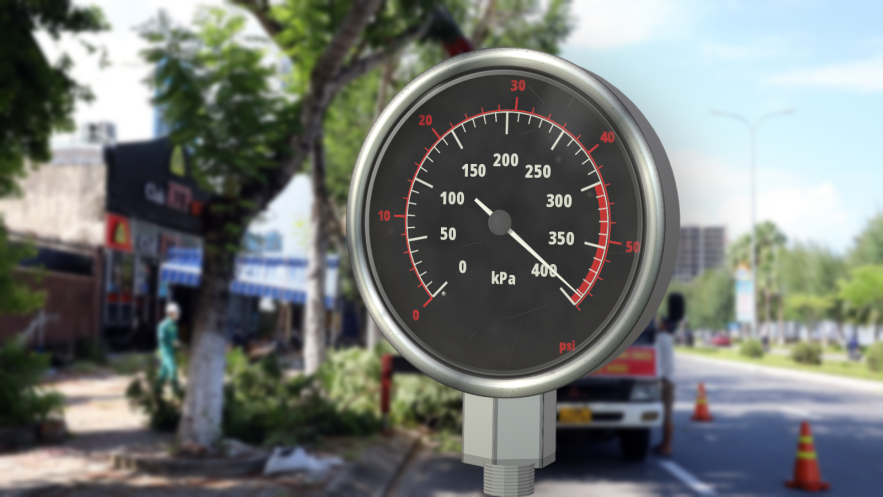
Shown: value=390 unit=kPa
